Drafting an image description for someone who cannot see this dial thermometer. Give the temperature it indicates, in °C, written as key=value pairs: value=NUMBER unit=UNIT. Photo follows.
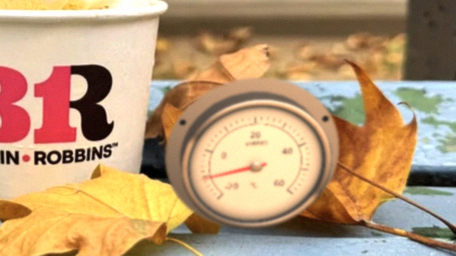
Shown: value=-10 unit=°C
